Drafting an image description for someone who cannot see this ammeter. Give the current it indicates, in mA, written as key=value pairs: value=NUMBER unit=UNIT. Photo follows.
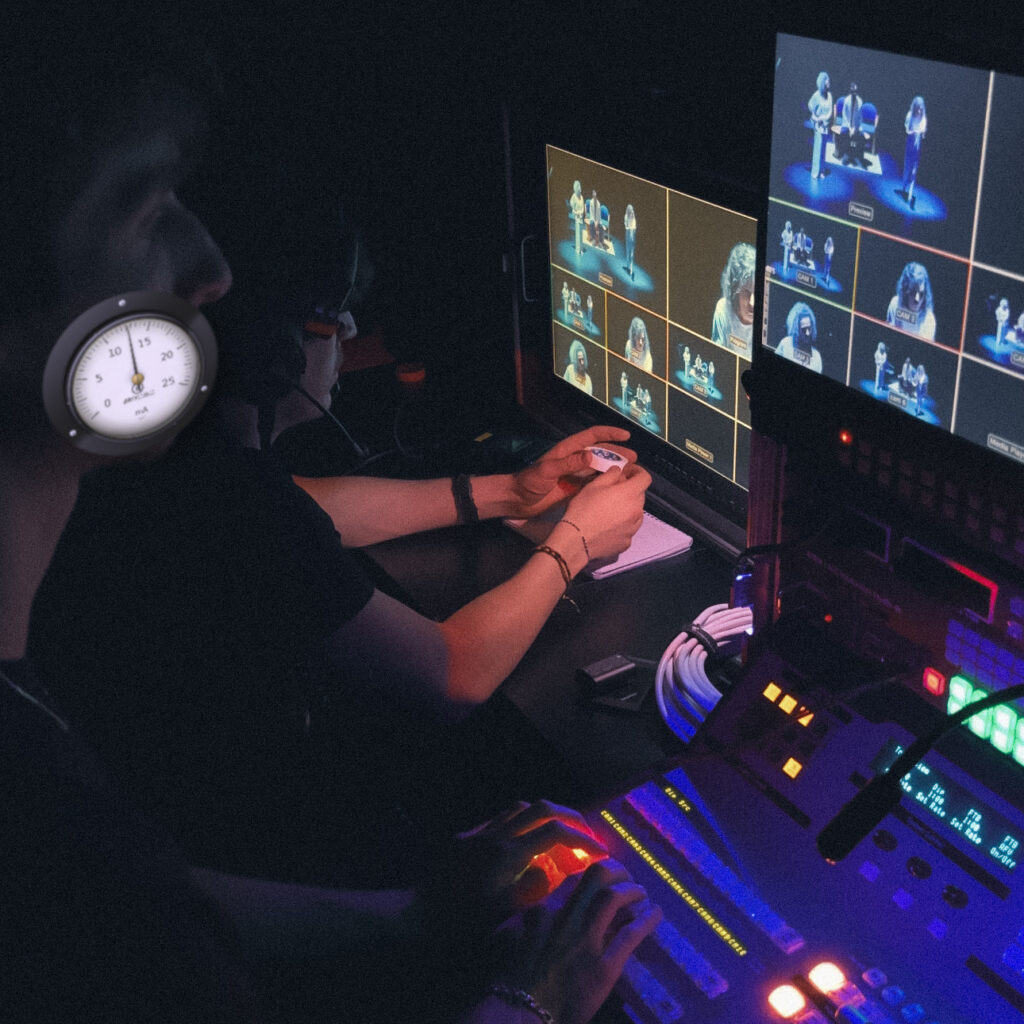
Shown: value=12.5 unit=mA
